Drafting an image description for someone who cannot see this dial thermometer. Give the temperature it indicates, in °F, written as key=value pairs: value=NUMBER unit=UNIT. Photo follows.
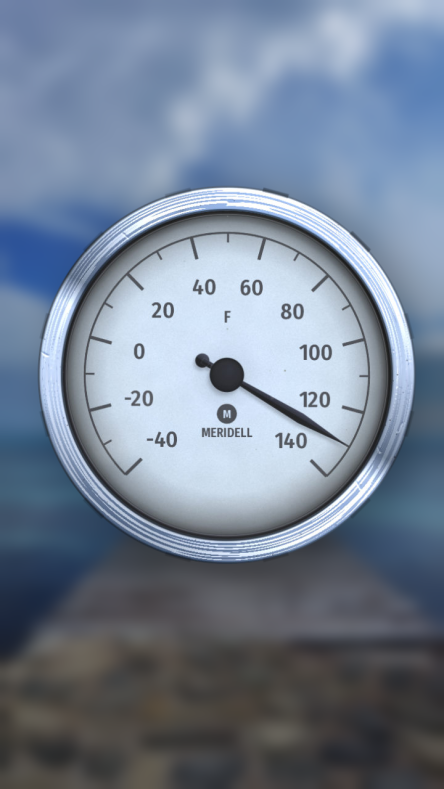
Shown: value=130 unit=°F
